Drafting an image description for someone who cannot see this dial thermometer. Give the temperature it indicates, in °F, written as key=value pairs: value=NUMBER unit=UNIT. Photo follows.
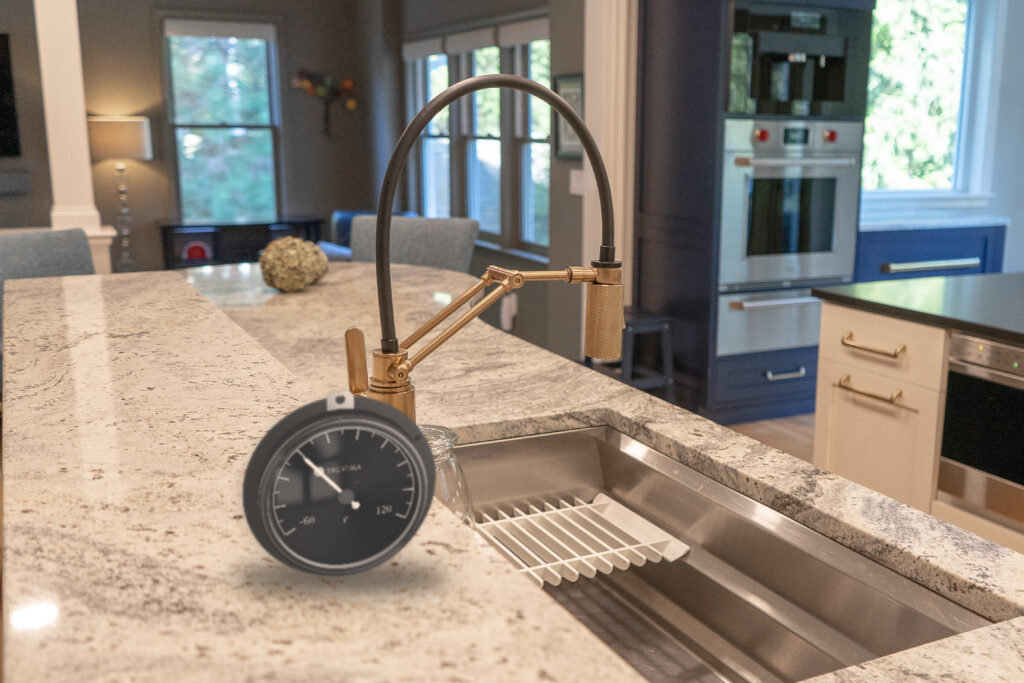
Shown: value=0 unit=°F
